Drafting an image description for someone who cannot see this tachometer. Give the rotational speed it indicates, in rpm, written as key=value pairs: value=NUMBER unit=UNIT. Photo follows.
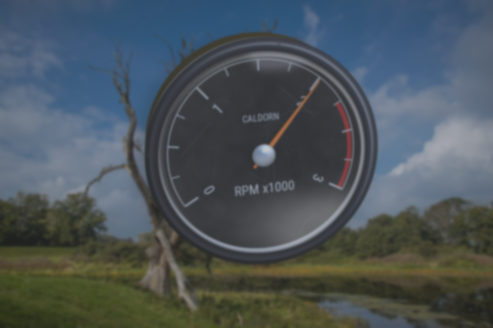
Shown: value=2000 unit=rpm
